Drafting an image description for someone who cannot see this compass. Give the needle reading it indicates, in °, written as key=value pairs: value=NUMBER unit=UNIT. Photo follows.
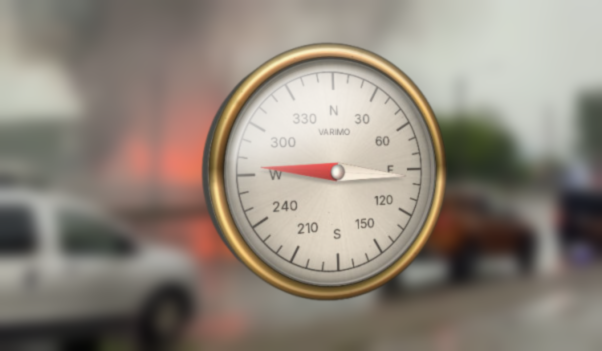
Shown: value=275 unit=°
